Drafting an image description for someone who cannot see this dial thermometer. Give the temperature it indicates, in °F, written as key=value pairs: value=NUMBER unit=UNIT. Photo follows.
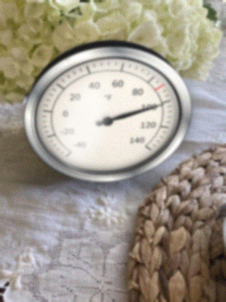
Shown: value=100 unit=°F
